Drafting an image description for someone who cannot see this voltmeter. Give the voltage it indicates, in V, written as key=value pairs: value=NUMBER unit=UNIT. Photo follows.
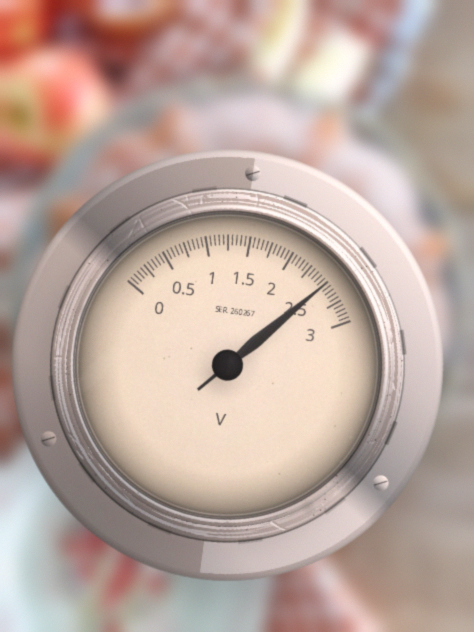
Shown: value=2.5 unit=V
